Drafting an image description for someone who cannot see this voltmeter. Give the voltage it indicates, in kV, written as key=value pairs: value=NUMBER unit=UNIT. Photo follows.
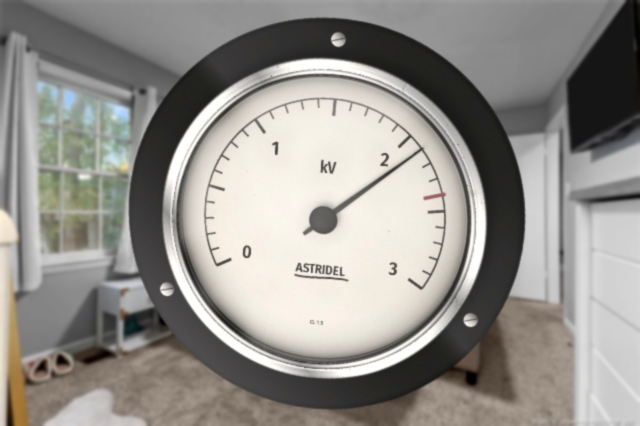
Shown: value=2.1 unit=kV
